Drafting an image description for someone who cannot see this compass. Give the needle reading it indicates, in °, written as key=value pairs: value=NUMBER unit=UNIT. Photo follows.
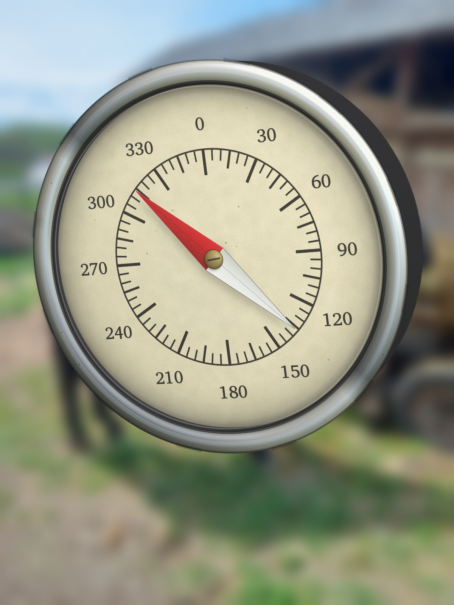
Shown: value=315 unit=°
